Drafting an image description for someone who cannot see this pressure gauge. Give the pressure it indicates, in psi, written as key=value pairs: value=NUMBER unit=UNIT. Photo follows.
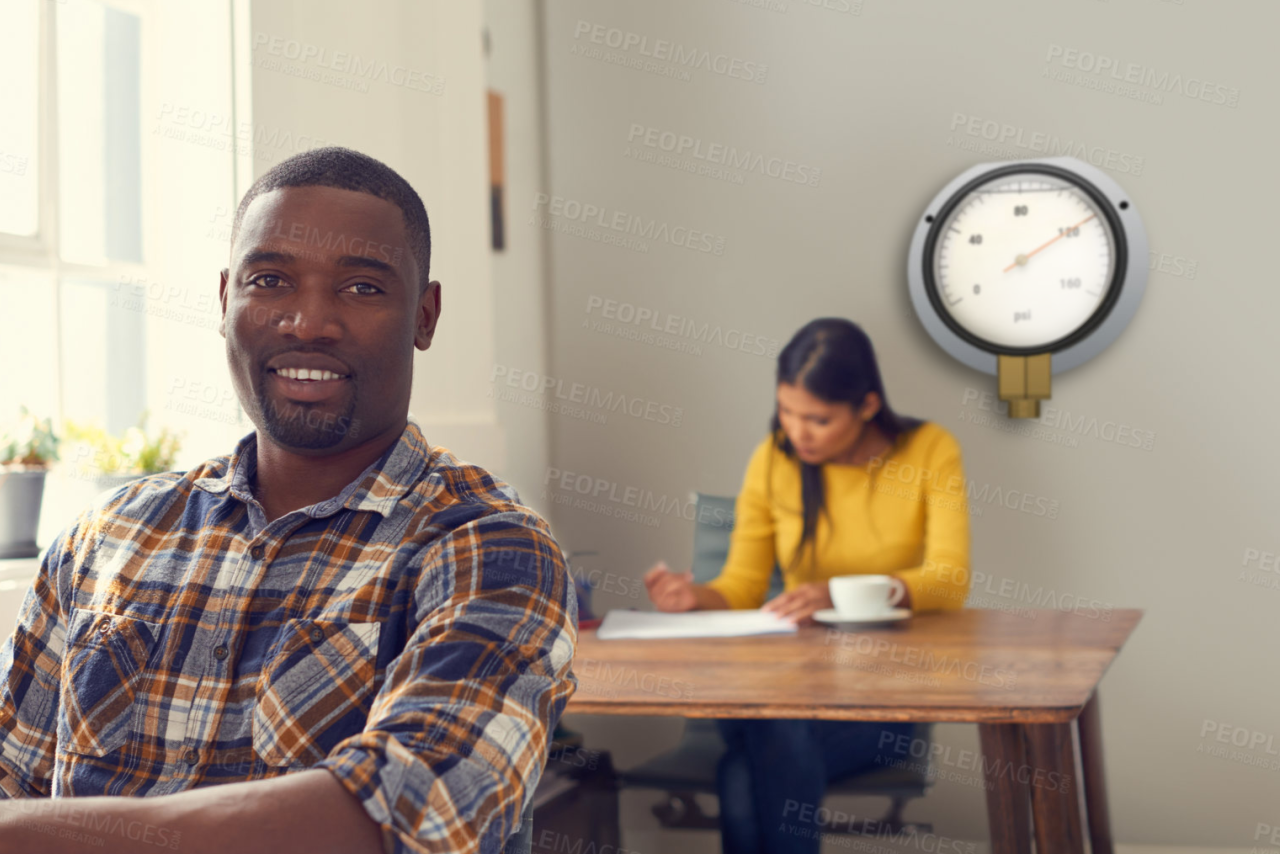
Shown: value=120 unit=psi
